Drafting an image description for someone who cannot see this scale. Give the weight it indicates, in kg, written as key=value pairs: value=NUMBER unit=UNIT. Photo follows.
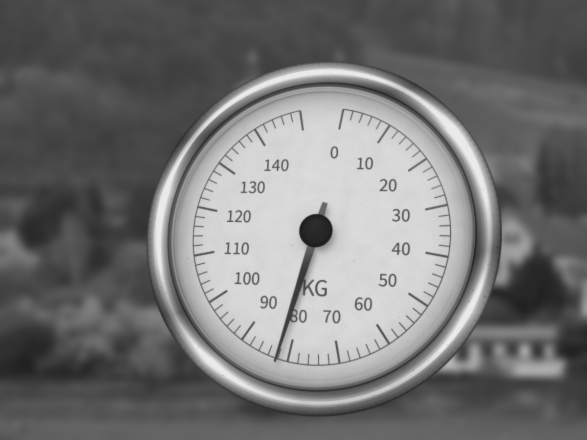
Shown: value=82 unit=kg
